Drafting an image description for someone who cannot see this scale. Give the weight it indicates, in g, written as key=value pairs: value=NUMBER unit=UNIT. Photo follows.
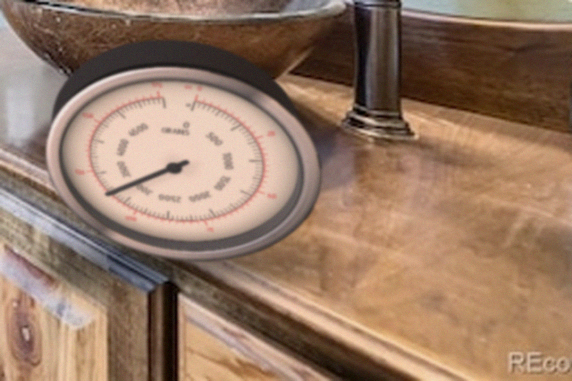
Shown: value=3250 unit=g
